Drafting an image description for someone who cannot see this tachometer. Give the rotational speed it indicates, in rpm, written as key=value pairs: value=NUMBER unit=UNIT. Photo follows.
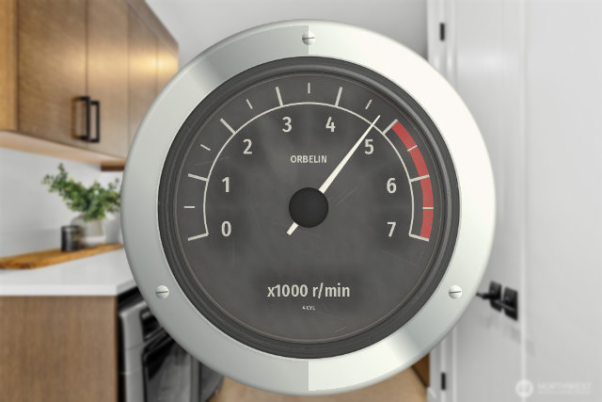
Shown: value=4750 unit=rpm
